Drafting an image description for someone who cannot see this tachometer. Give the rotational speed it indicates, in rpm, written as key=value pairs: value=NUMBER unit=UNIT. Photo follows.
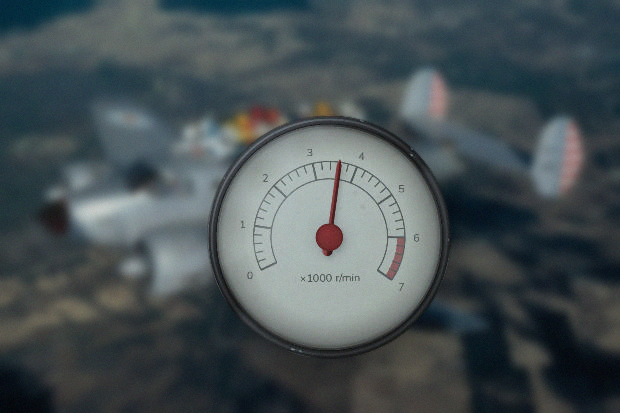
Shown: value=3600 unit=rpm
